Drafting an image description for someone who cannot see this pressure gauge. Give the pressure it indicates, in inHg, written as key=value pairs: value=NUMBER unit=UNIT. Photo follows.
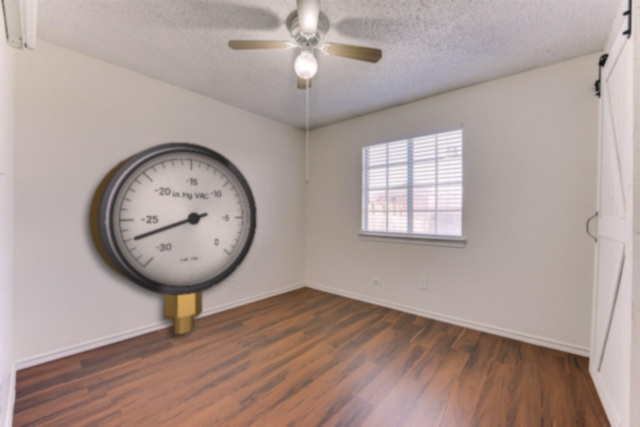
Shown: value=-27 unit=inHg
